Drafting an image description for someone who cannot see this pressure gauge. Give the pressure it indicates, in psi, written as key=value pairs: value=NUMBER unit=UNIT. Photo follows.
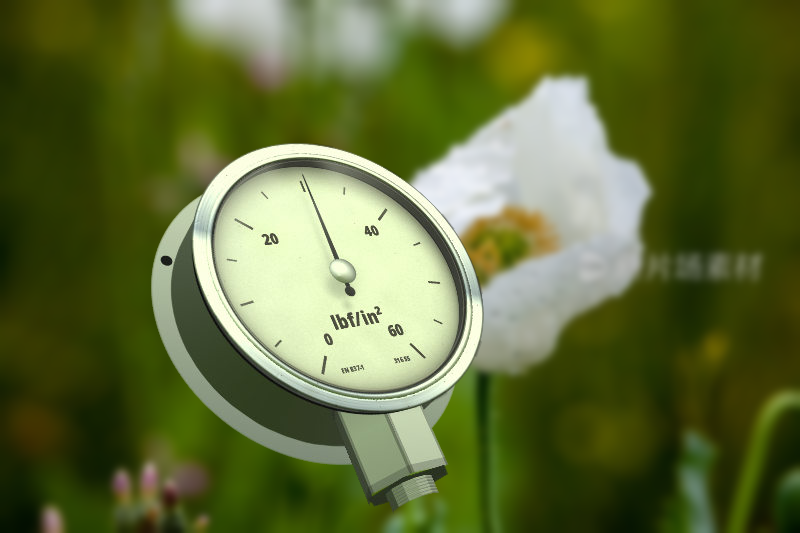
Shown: value=30 unit=psi
